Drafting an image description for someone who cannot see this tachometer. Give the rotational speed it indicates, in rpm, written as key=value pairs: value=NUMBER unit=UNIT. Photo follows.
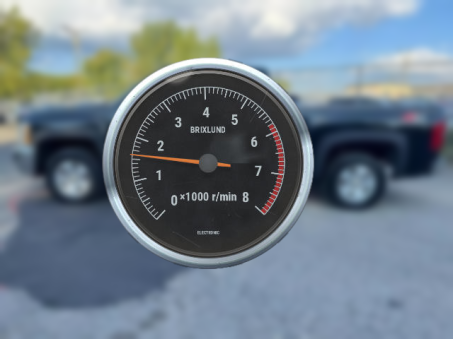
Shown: value=1600 unit=rpm
